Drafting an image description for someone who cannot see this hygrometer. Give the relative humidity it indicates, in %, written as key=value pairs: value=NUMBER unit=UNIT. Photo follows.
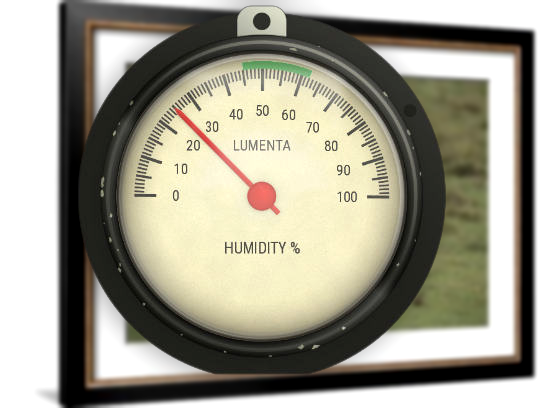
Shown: value=25 unit=%
